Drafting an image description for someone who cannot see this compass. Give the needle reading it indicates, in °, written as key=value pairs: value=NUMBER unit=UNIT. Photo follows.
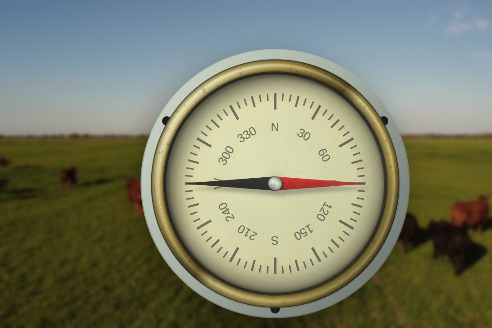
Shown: value=90 unit=°
